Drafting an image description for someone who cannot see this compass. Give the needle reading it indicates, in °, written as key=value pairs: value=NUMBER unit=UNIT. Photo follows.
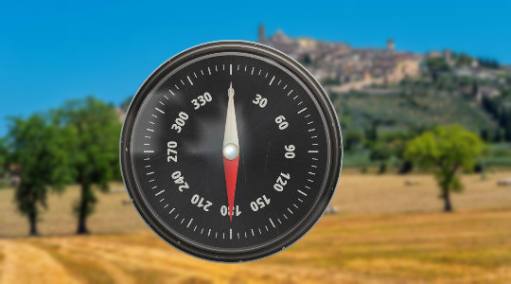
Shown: value=180 unit=°
